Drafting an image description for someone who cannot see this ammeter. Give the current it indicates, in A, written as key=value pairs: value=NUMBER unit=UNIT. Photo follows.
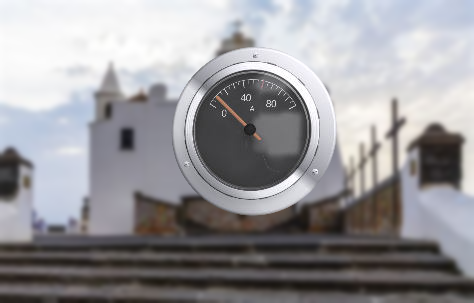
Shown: value=10 unit=A
